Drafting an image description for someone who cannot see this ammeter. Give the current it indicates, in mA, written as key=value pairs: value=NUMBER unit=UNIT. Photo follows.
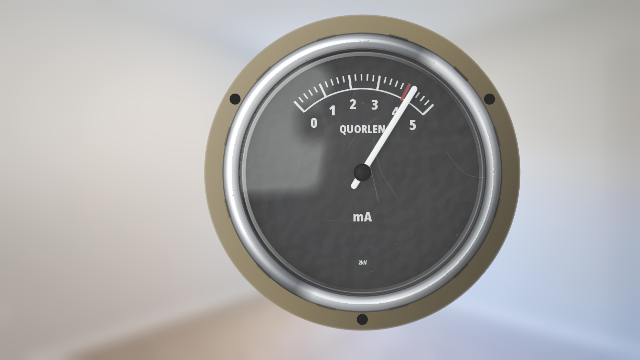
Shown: value=4.2 unit=mA
